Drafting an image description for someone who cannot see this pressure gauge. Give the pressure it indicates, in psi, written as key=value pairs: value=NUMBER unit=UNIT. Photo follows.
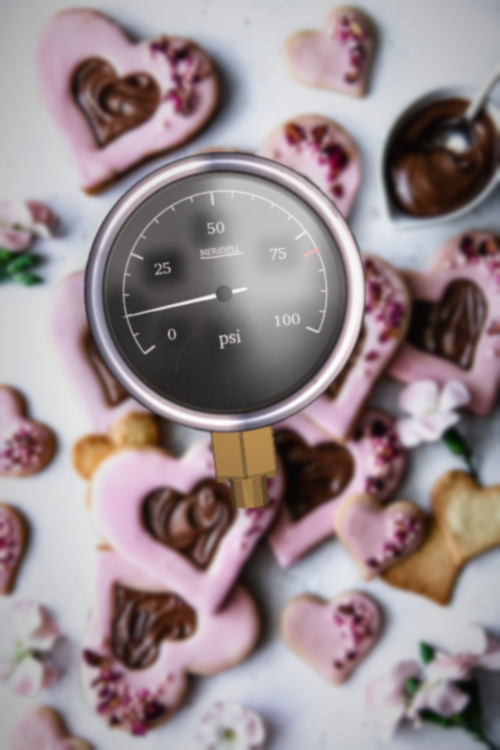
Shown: value=10 unit=psi
